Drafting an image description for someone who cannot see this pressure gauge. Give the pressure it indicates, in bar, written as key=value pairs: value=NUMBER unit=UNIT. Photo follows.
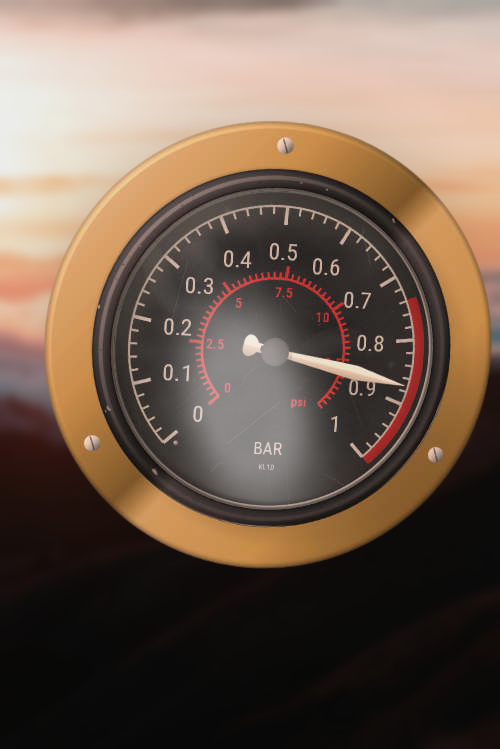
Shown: value=0.87 unit=bar
